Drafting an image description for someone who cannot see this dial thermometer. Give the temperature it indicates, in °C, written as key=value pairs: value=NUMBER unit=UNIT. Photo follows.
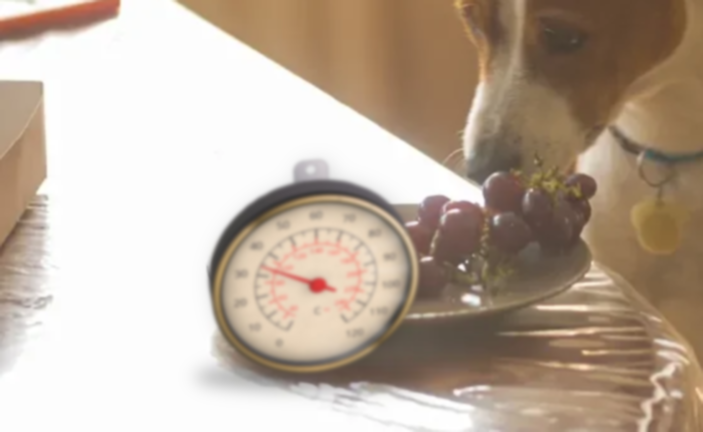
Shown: value=35 unit=°C
